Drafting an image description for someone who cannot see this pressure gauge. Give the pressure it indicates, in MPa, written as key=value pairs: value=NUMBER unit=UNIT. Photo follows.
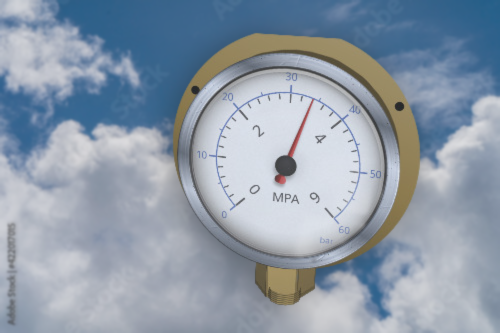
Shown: value=3.4 unit=MPa
